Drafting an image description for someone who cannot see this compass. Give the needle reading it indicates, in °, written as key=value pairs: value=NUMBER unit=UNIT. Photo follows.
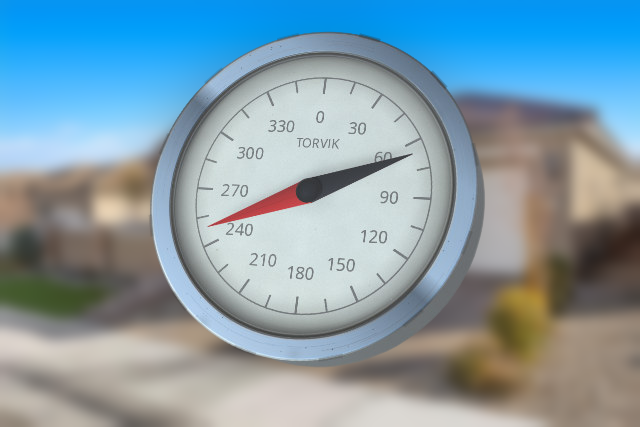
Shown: value=247.5 unit=°
